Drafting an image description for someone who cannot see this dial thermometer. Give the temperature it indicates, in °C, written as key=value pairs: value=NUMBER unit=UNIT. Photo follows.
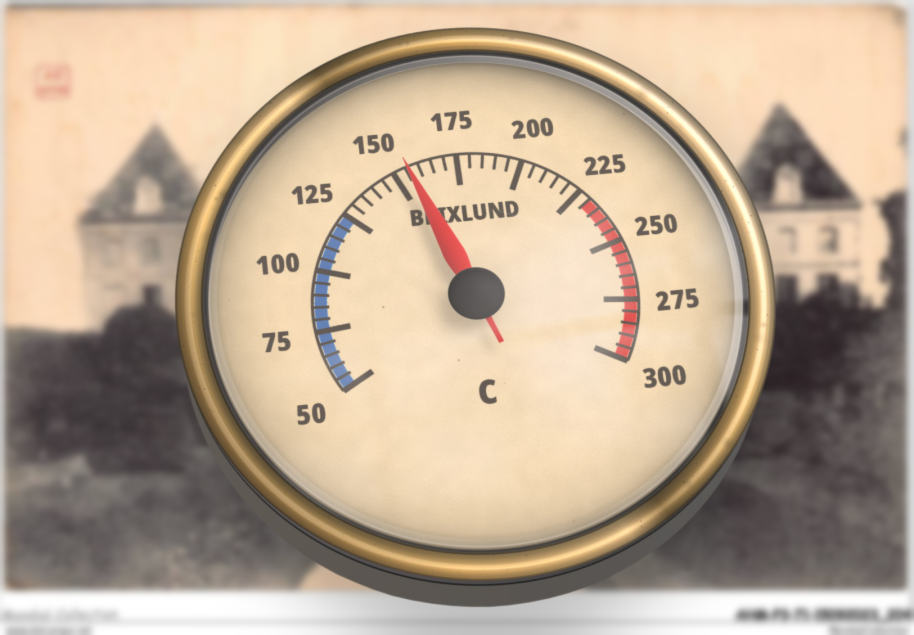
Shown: value=155 unit=°C
